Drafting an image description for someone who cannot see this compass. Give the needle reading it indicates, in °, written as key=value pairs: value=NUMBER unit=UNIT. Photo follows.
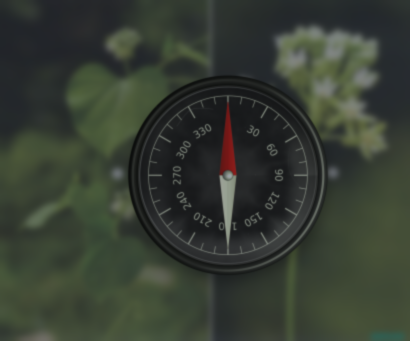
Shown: value=0 unit=°
